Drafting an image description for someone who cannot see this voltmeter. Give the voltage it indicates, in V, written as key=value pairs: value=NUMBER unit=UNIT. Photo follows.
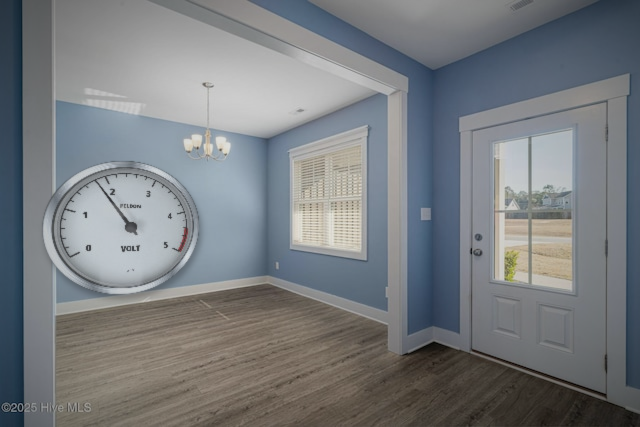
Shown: value=1.8 unit=V
